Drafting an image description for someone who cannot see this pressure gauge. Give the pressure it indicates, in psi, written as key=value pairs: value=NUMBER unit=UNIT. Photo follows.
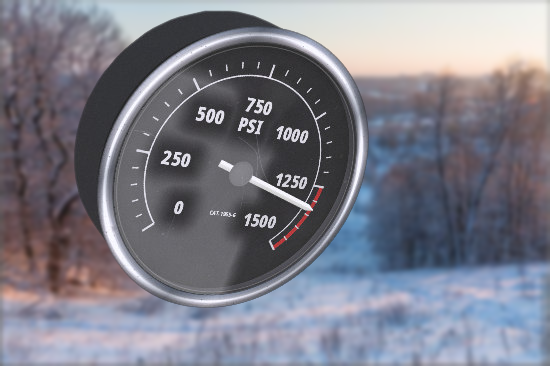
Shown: value=1325 unit=psi
